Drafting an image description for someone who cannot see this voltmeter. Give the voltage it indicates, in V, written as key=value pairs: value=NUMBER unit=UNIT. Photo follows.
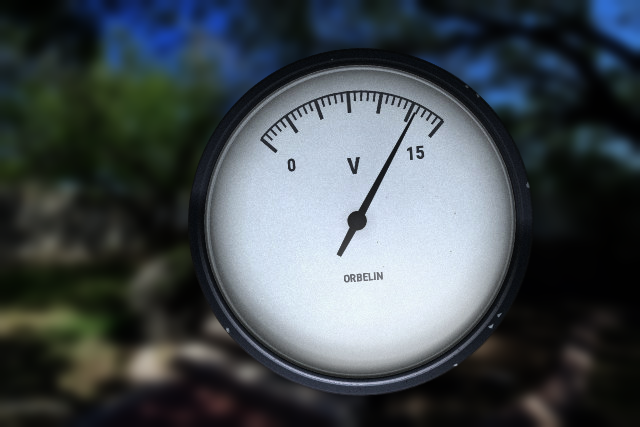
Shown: value=13 unit=V
